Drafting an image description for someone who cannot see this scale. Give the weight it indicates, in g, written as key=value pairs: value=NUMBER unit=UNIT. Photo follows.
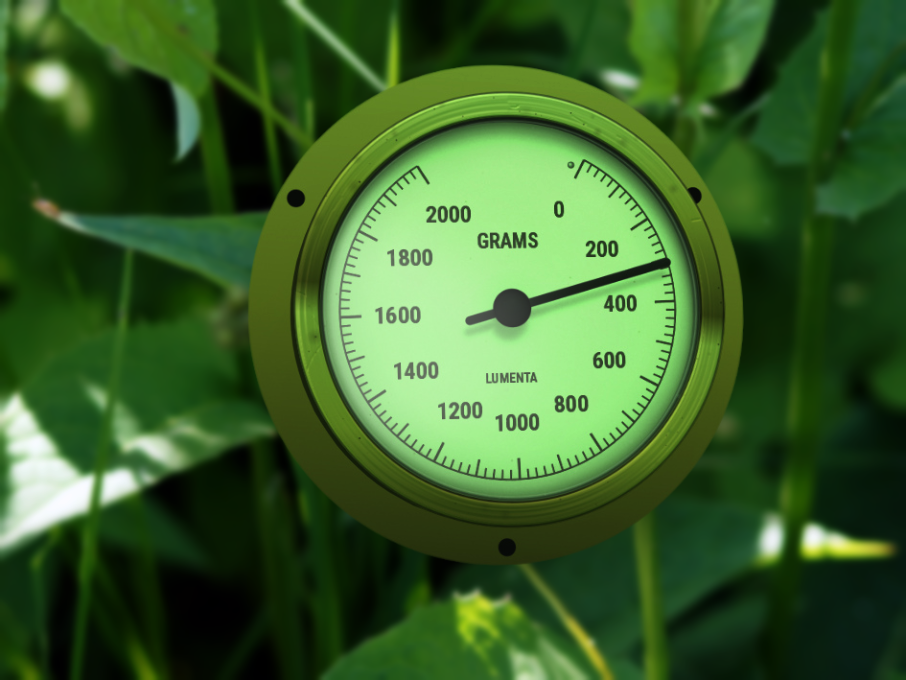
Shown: value=310 unit=g
